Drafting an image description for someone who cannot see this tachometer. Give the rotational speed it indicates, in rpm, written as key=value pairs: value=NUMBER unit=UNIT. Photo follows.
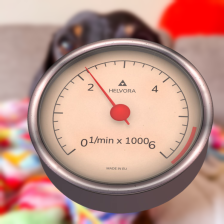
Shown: value=2200 unit=rpm
